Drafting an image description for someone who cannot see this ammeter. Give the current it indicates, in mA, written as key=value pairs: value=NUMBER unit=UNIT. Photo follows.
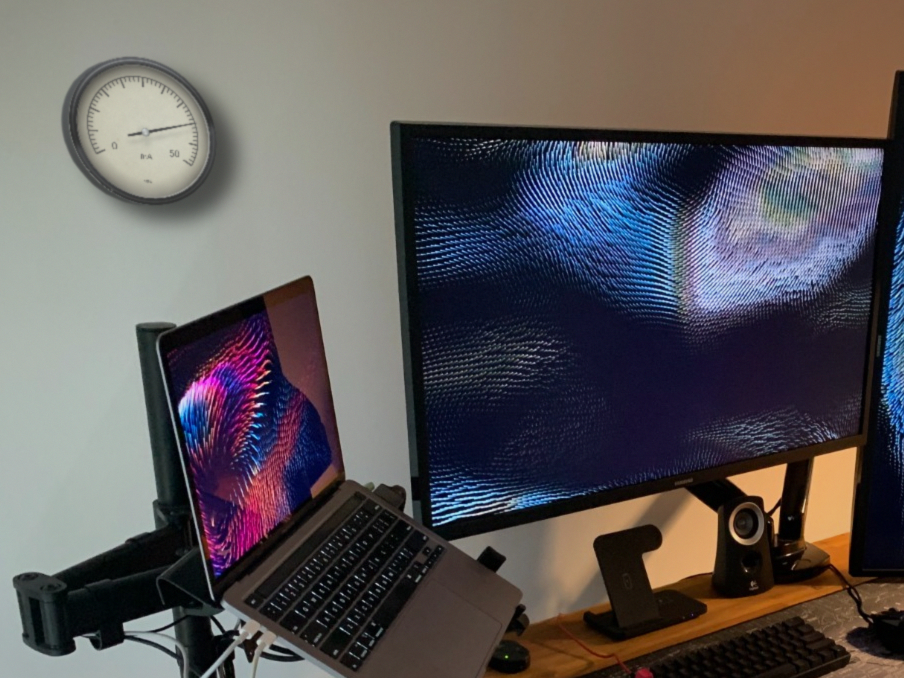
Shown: value=40 unit=mA
